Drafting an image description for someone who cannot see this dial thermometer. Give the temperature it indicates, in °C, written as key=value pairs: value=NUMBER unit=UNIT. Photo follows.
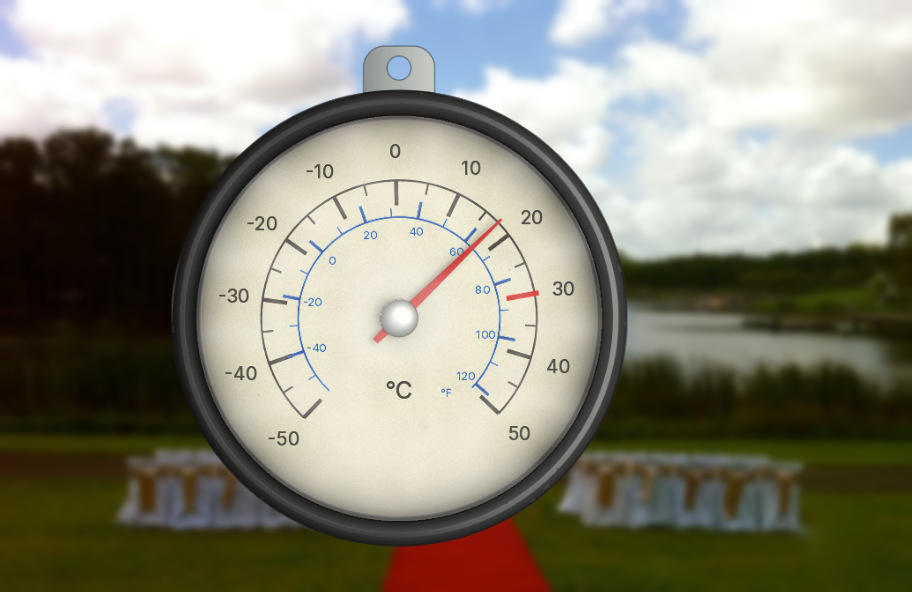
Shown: value=17.5 unit=°C
